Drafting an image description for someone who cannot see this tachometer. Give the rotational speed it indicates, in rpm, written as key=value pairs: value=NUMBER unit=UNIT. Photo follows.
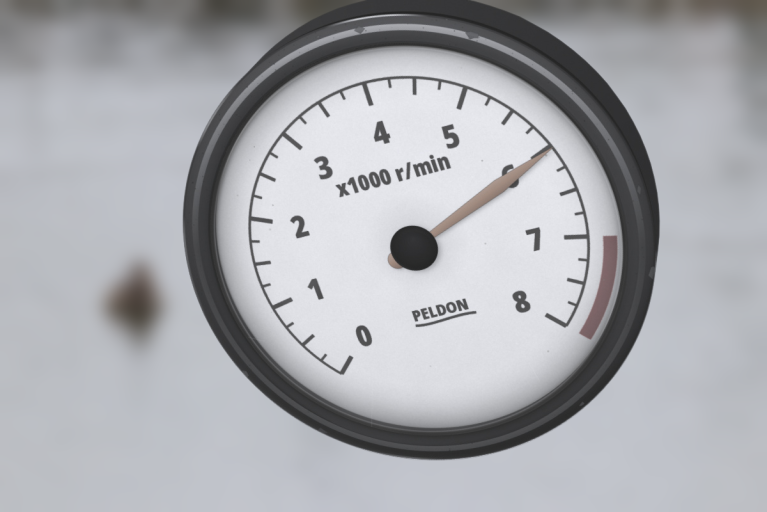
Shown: value=6000 unit=rpm
